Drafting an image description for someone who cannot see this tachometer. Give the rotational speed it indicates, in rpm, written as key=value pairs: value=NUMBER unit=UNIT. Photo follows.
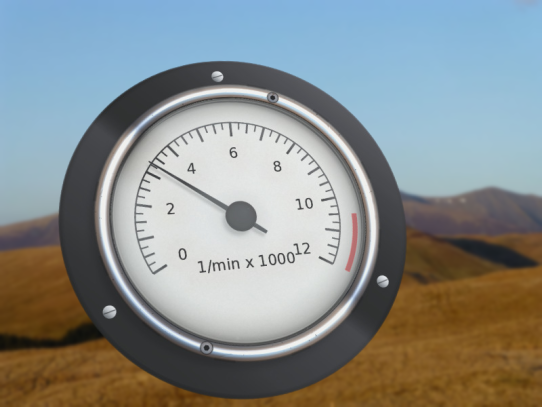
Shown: value=3250 unit=rpm
